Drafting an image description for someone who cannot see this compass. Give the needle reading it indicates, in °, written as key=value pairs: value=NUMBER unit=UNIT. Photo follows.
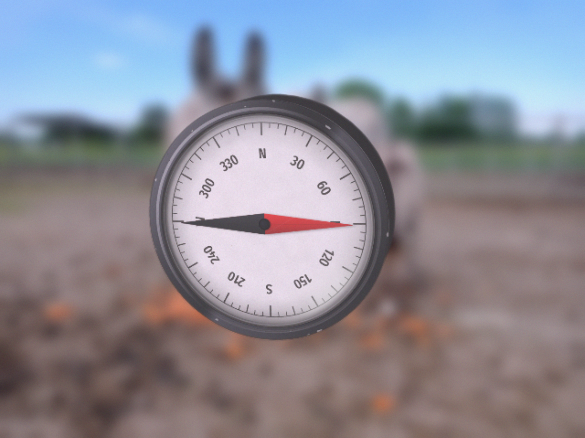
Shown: value=90 unit=°
